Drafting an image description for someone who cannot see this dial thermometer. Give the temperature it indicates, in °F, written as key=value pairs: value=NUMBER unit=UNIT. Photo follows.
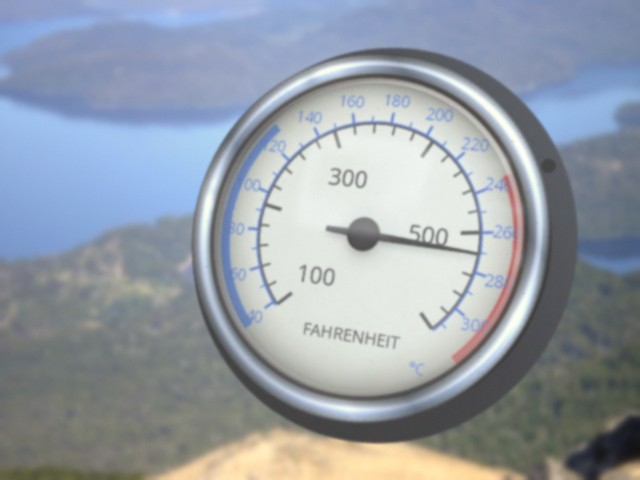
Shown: value=520 unit=°F
